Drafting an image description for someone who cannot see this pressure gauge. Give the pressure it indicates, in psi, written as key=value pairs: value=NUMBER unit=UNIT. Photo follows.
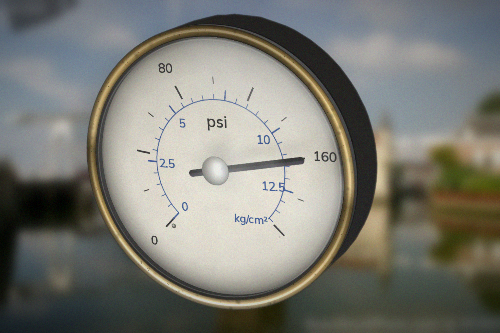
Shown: value=160 unit=psi
